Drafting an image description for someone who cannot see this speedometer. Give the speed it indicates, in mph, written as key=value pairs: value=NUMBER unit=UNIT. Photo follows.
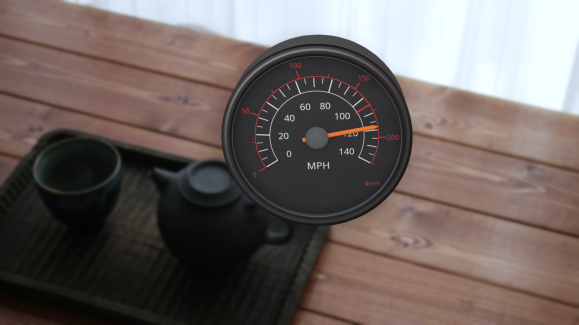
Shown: value=117.5 unit=mph
